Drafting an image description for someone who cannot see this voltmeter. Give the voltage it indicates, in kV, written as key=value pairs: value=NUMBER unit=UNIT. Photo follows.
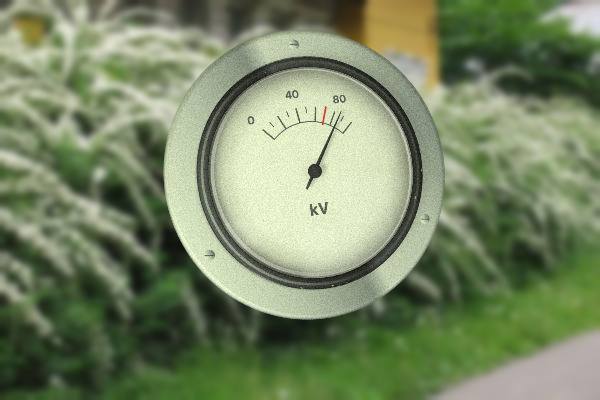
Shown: value=85 unit=kV
